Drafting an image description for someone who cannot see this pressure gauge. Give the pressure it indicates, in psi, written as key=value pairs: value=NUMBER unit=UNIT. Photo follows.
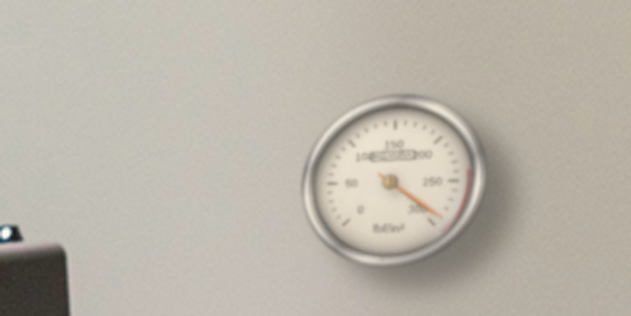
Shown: value=290 unit=psi
